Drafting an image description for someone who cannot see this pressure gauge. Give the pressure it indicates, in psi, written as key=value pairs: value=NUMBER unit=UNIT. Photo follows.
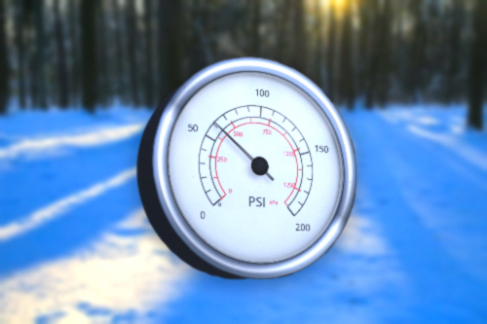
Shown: value=60 unit=psi
